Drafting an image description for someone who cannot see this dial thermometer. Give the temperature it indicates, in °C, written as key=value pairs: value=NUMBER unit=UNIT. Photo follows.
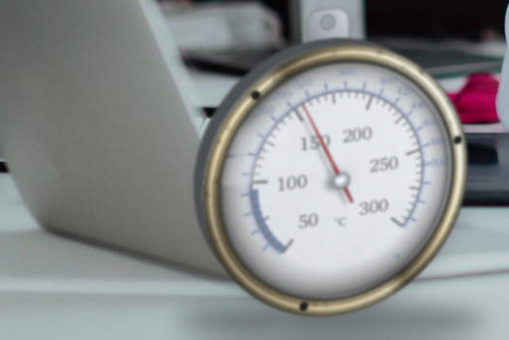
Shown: value=155 unit=°C
